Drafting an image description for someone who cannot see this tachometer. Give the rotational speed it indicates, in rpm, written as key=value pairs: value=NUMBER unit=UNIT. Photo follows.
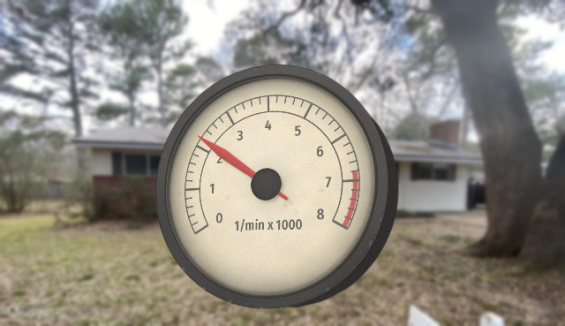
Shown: value=2200 unit=rpm
